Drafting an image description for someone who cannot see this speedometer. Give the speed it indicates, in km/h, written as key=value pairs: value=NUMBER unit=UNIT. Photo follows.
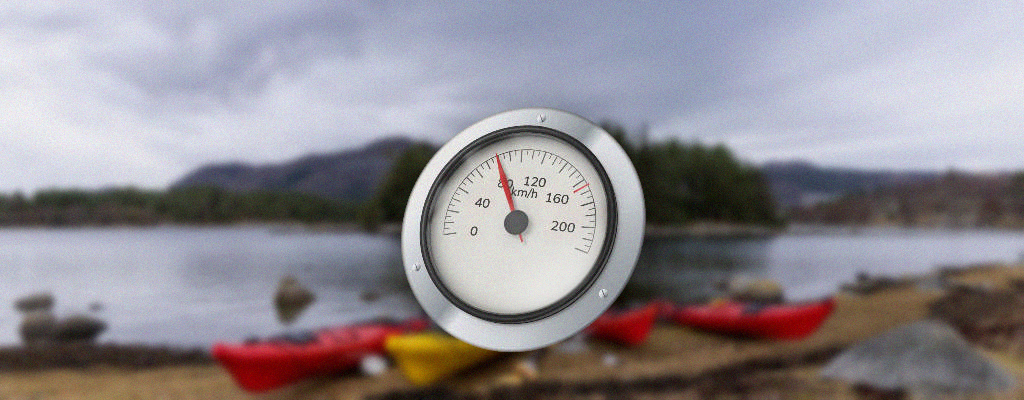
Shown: value=80 unit=km/h
